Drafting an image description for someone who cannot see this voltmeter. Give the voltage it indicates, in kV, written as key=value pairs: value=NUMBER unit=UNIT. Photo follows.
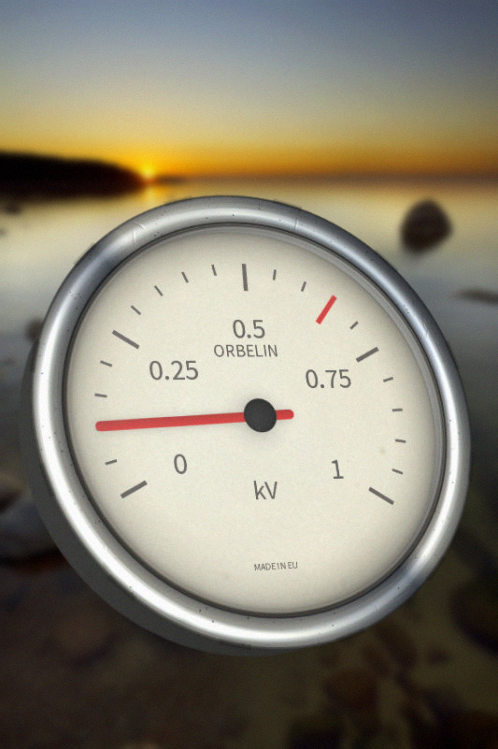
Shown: value=0.1 unit=kV
